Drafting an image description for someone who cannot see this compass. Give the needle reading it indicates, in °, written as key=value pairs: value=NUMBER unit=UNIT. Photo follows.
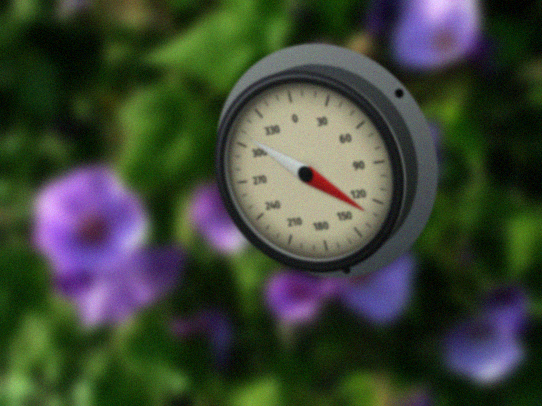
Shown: value=130 unit=°
